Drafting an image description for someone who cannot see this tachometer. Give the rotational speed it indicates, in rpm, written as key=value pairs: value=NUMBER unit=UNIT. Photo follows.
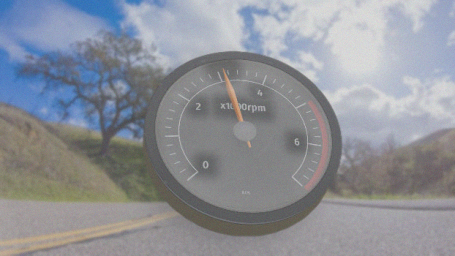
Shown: value=3100 unit=rpm
